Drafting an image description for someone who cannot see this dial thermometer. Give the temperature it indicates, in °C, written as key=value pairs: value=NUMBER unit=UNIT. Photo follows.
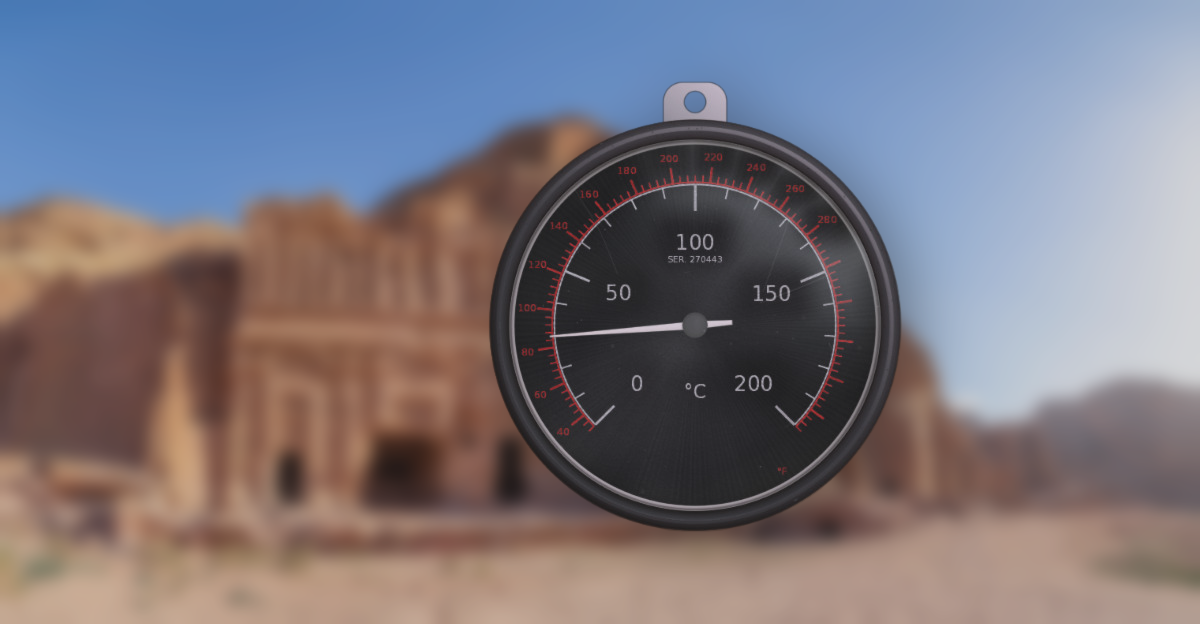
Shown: value=30 unit=°C
